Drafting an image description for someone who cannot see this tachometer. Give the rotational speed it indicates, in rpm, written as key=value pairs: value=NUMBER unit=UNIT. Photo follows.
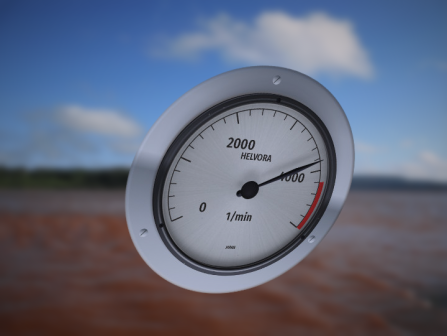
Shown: value=3800 unit=rpm
